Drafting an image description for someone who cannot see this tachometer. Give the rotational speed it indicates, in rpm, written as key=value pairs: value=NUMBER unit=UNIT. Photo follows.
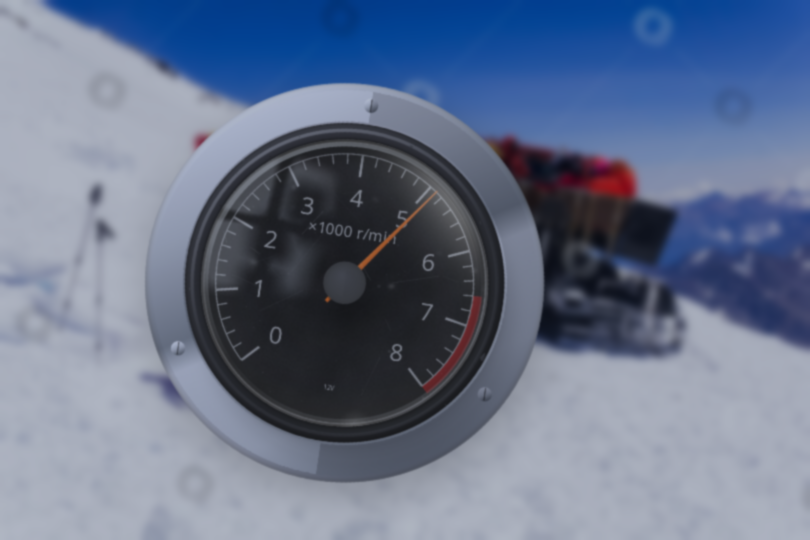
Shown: value=5100 unit=rpm
